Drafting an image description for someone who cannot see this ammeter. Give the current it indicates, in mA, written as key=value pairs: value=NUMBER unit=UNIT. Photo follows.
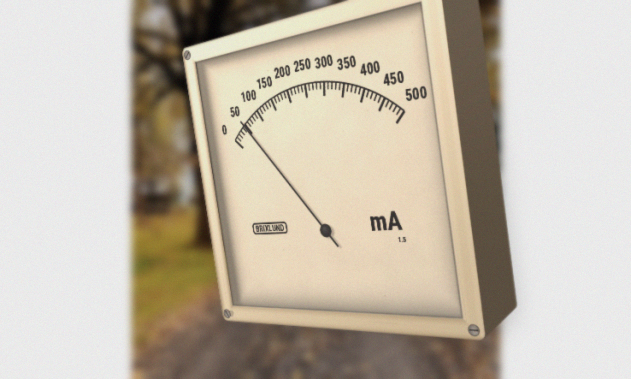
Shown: value=50 unit=mA
